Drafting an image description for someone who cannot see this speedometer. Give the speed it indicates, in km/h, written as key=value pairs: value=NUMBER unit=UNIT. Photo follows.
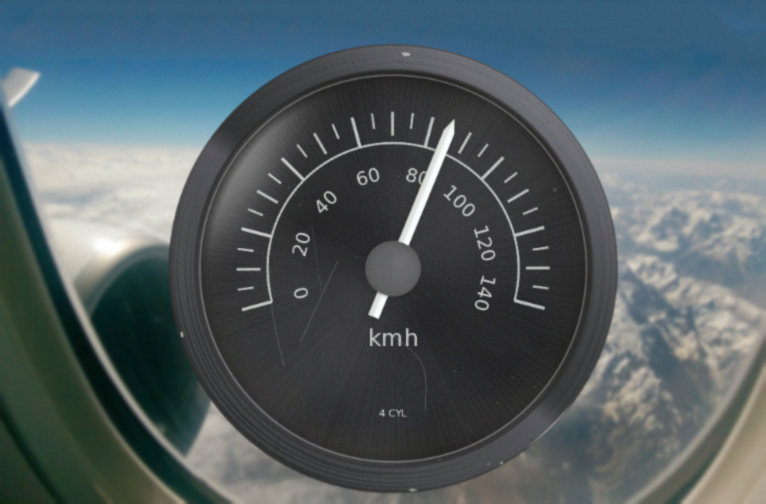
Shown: value=85 unit=km/h
